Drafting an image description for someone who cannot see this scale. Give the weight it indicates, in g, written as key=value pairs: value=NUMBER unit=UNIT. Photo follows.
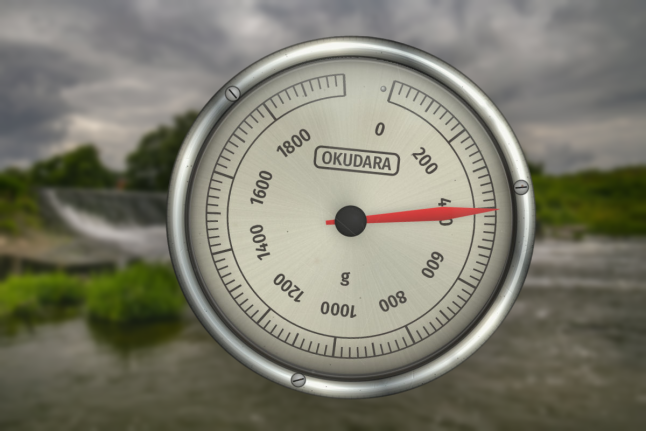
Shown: value=400 unit=g
